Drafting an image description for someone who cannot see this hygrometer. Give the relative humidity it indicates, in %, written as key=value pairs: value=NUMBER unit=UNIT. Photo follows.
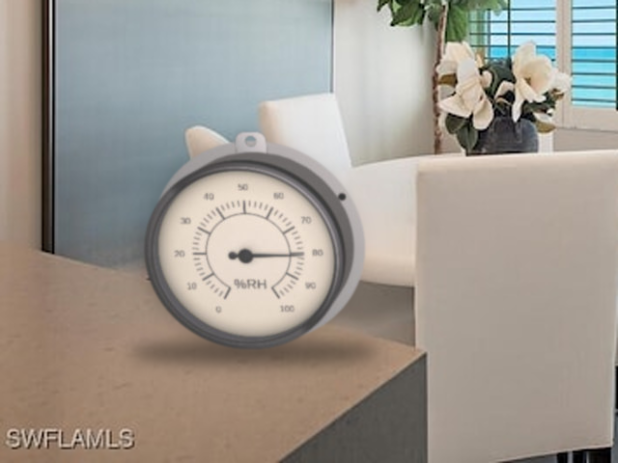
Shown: value=80 unit=%
